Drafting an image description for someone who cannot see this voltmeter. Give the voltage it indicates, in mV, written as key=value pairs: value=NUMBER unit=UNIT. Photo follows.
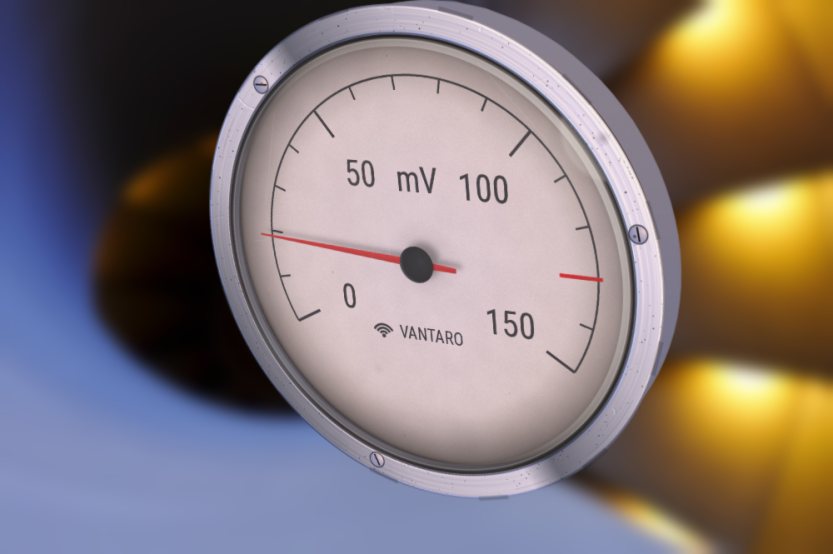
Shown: value=20 unit=mV
